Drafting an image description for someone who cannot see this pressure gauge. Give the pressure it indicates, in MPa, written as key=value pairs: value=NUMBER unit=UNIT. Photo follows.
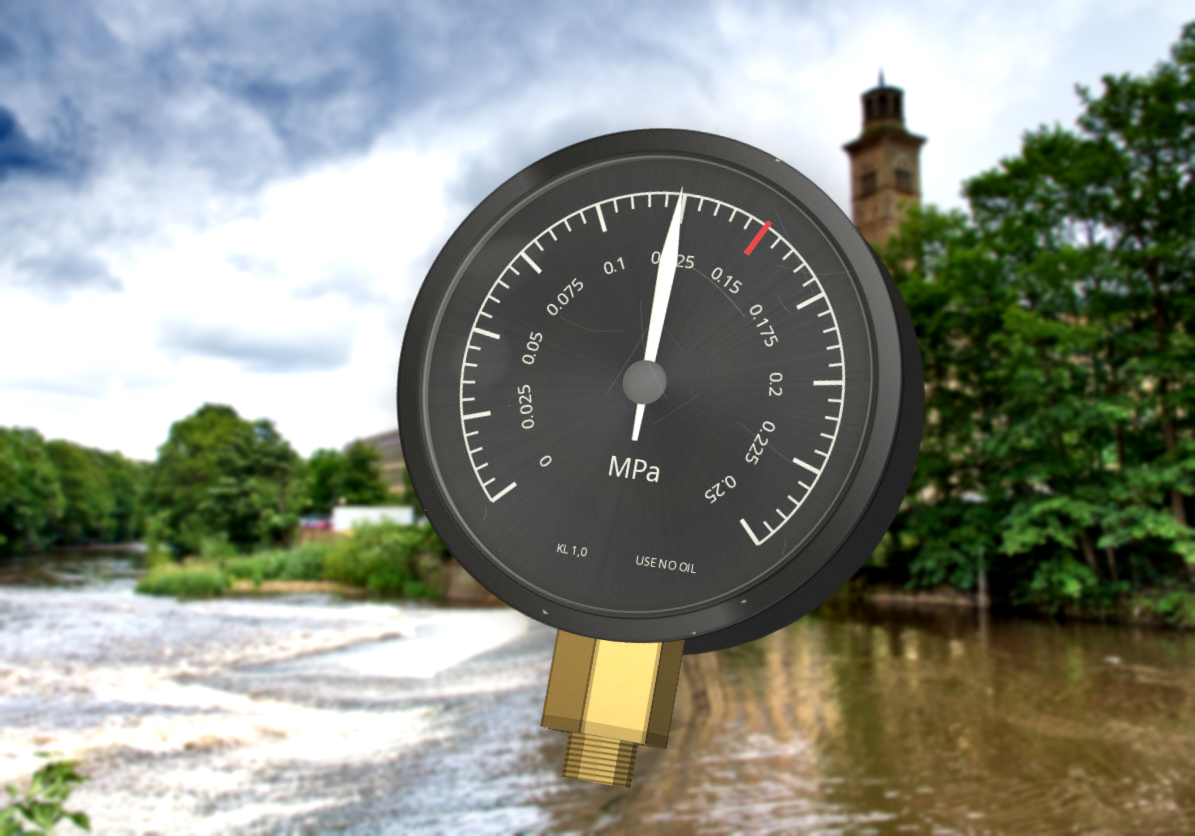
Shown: value=0.125 unit=MPa
